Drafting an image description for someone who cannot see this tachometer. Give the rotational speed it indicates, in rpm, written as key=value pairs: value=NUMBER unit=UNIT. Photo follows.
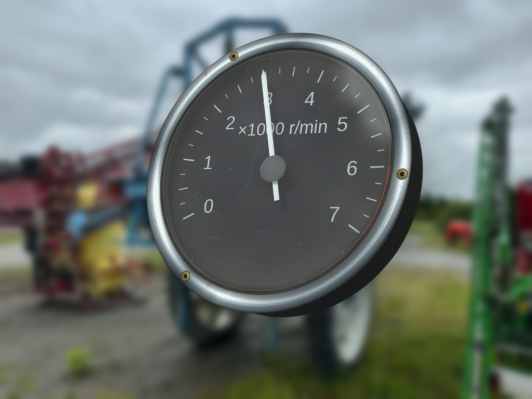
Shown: value=3000 unit=rpm
